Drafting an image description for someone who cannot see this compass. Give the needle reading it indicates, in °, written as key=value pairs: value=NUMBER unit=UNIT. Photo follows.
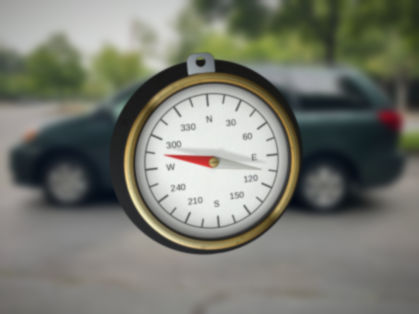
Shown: value=285 unit=°
